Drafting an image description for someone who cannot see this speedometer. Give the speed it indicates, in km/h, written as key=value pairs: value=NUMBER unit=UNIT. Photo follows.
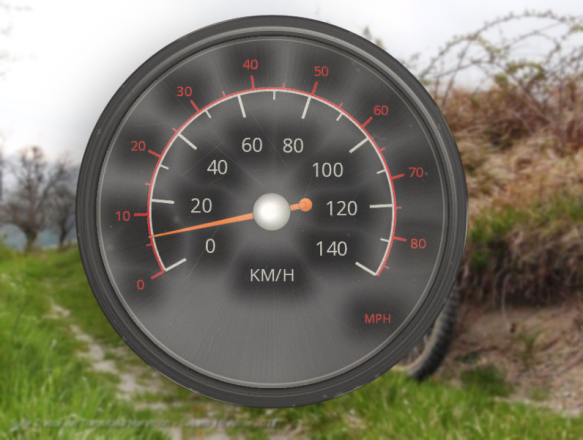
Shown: value=10 unit=km/h
